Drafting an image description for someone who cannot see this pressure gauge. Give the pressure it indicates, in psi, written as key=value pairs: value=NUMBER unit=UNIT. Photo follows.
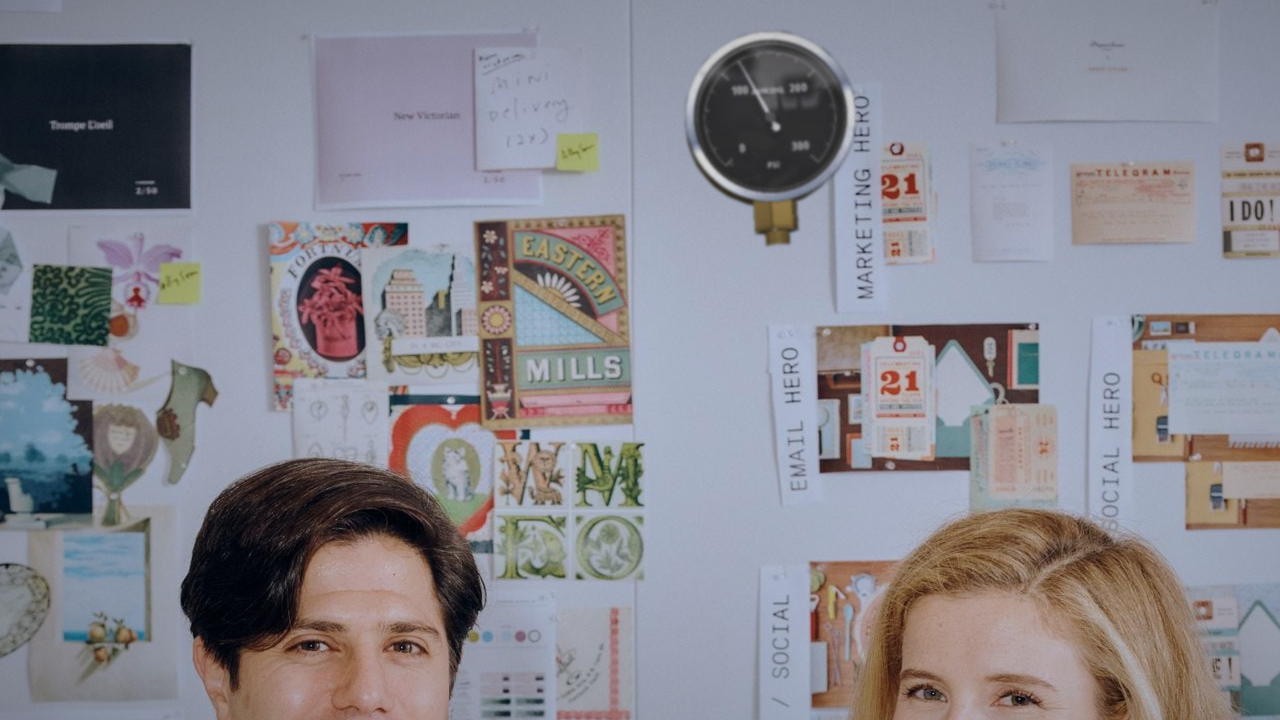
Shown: value=120 unit=psi
